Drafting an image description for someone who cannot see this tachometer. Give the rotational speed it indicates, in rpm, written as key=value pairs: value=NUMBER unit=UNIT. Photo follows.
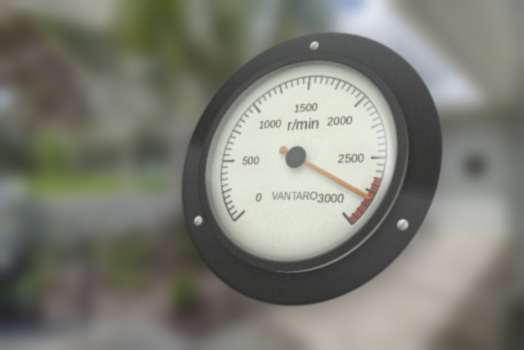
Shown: value=2800 unit=rpm
